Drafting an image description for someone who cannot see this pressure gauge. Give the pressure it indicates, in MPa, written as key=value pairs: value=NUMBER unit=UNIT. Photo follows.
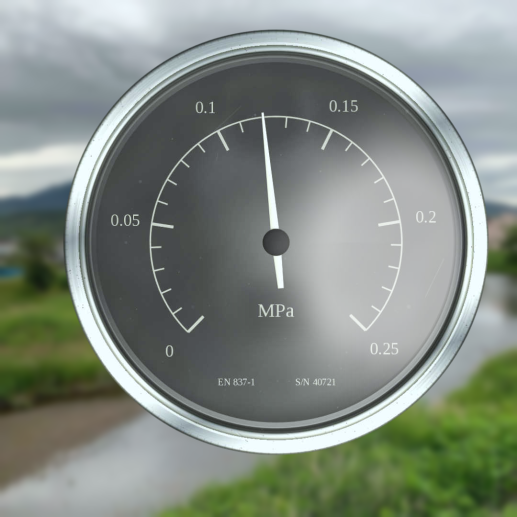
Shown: value=0.12 unit=MPa
